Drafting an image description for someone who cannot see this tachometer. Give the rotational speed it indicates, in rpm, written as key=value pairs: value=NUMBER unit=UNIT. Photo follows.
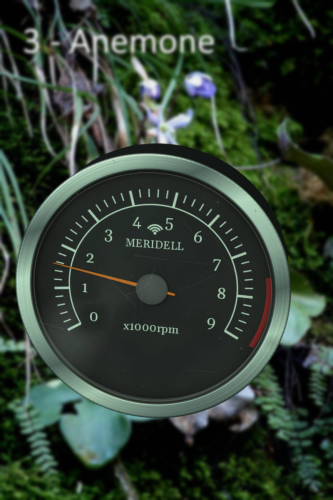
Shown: value=1600 unit=rpm
